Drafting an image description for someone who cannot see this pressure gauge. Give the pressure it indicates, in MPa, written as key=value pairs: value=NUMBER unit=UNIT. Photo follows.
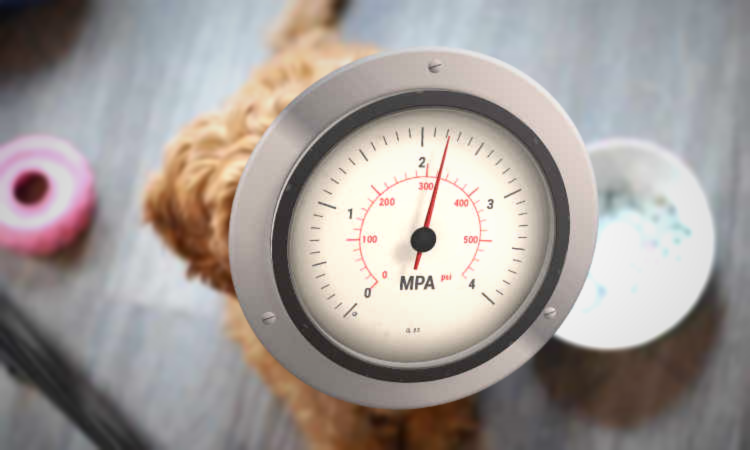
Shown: value=2.2 unit=MPa
